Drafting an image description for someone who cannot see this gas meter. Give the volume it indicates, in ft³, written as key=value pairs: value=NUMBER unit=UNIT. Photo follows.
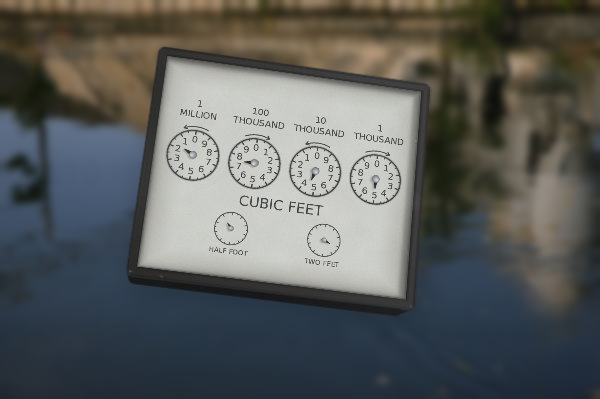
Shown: value=174500 unit=ft³
